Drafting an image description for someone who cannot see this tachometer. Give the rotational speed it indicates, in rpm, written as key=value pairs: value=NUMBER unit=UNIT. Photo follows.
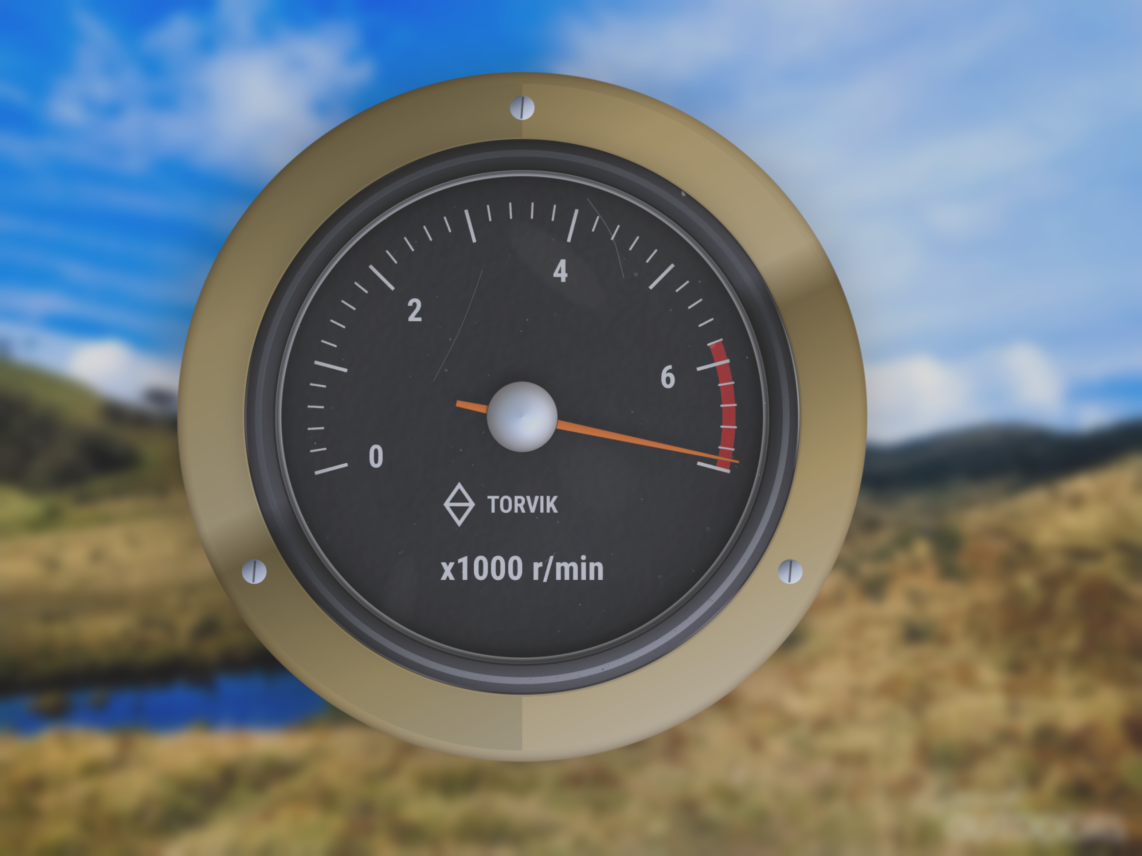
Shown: value=6900 unit=rpm
